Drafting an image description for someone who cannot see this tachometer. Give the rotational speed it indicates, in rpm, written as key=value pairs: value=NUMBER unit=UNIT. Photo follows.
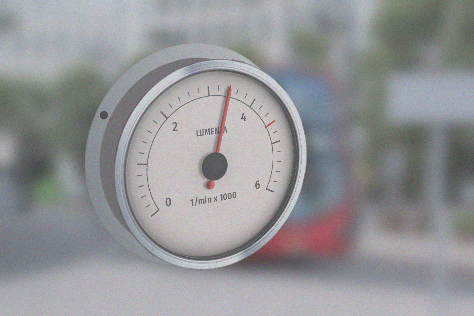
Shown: value=3400 unit=rpm
